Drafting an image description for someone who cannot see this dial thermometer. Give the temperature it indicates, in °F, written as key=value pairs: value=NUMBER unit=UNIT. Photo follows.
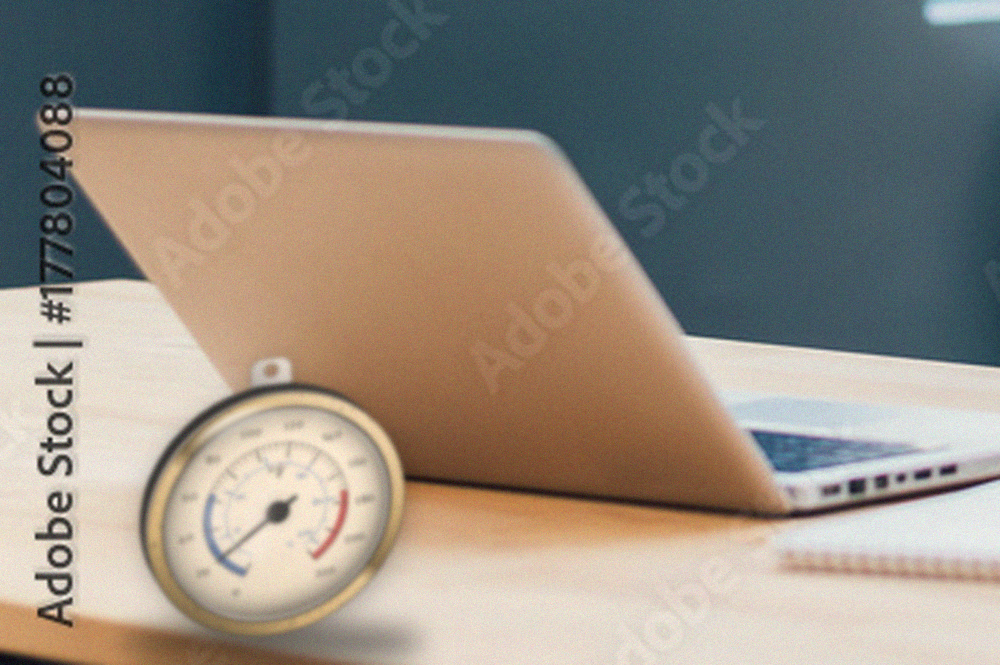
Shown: value=20 unit=°F
